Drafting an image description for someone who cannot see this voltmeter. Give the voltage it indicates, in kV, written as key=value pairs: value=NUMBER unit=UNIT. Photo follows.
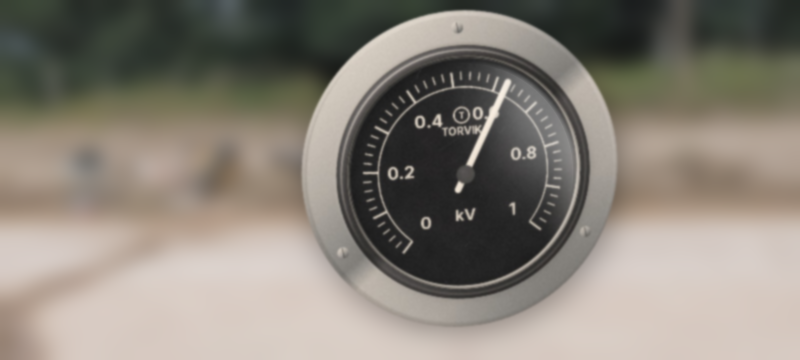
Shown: value=0.62 unit=kV
